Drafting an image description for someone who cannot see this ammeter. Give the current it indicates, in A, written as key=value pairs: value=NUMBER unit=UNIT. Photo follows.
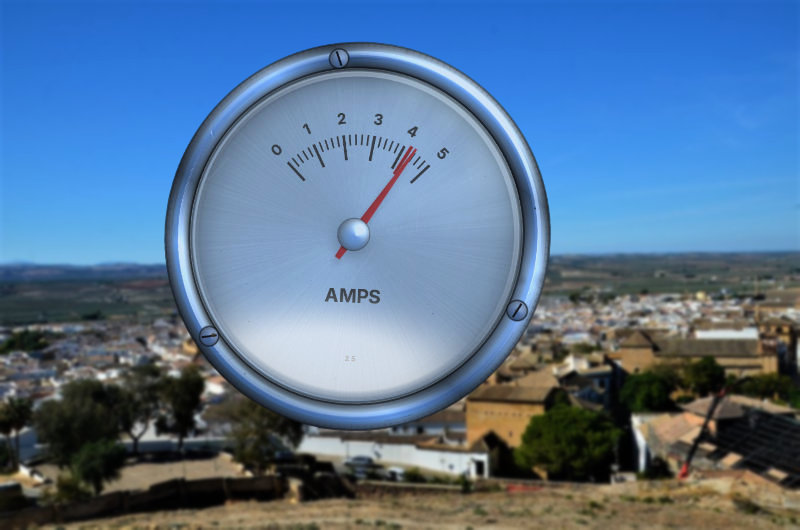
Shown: value=4.4 unit=A
